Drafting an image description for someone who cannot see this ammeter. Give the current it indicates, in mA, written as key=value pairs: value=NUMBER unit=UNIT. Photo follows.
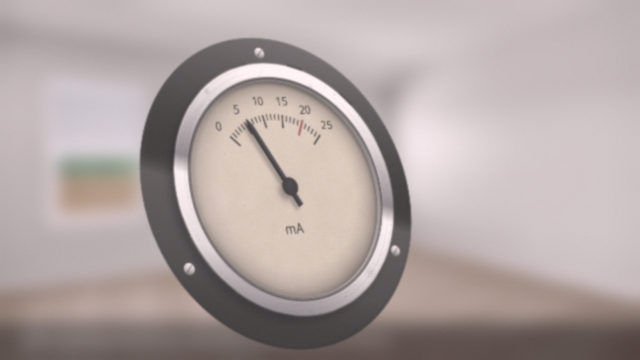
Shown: value=5 unit=mA
